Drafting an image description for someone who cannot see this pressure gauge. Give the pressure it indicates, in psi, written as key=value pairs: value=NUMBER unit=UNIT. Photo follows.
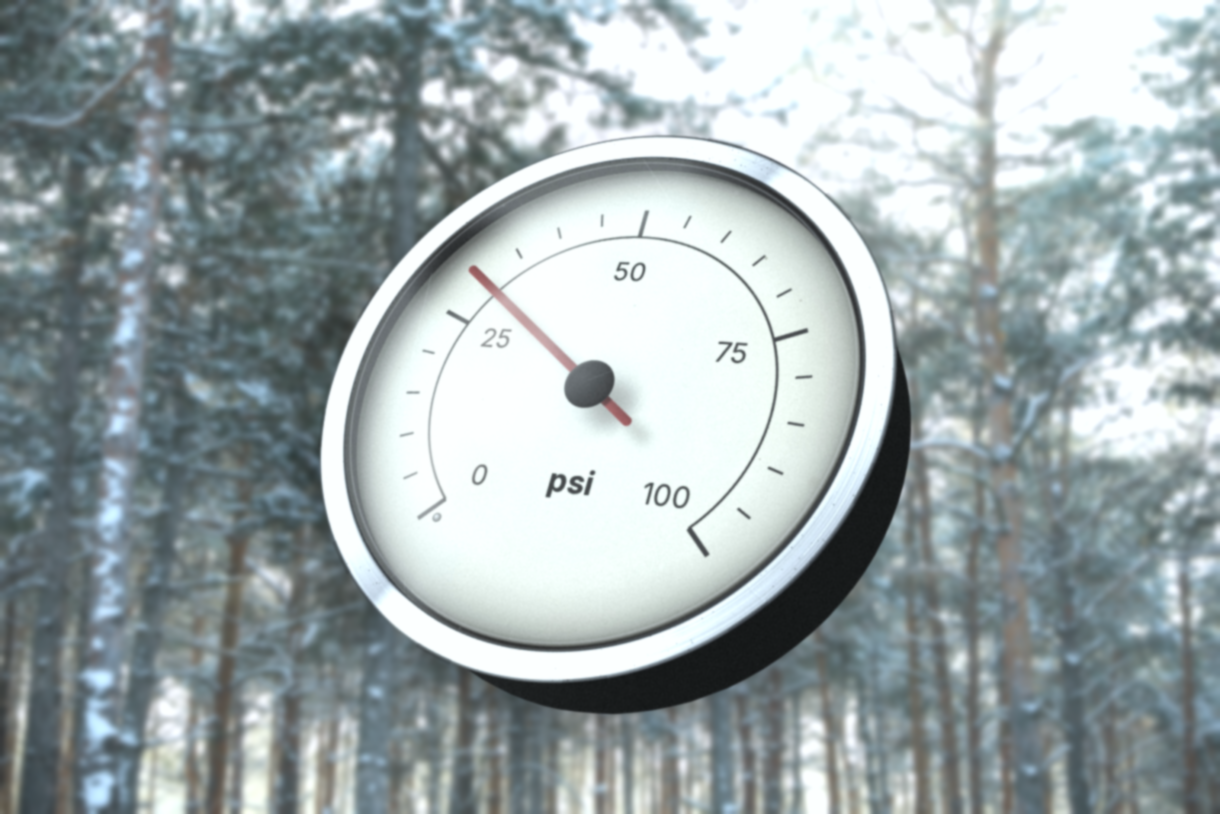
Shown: value=30 unit=psi
